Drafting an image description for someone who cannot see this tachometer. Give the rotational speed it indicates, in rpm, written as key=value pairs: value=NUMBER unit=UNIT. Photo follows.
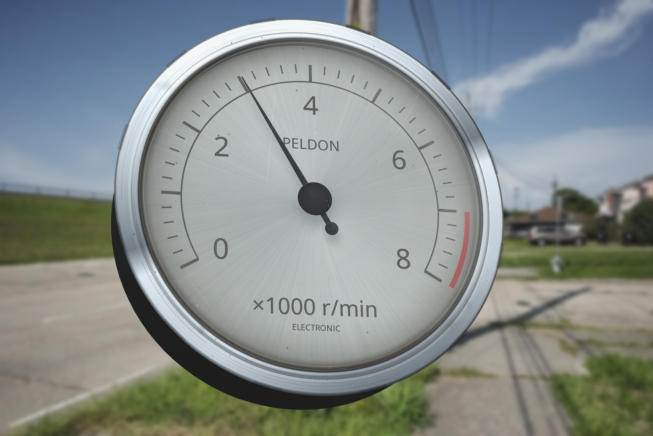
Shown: value=3000 unit=rpm
